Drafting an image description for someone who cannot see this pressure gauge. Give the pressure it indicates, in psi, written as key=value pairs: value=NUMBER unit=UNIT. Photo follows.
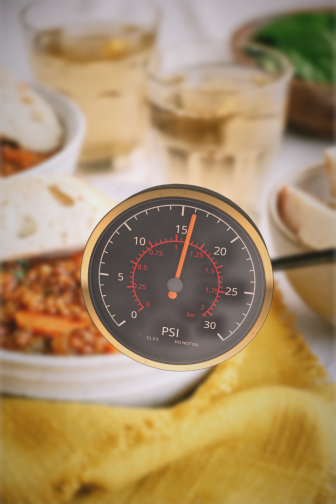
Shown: value=16 unit=psi
